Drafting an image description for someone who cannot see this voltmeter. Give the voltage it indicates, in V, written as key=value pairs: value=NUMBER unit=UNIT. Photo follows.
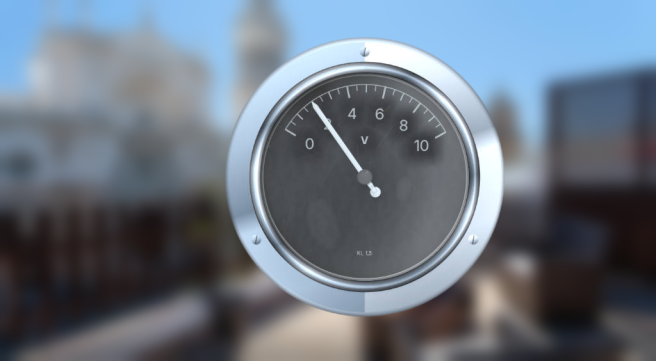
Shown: value=2 unit=V
